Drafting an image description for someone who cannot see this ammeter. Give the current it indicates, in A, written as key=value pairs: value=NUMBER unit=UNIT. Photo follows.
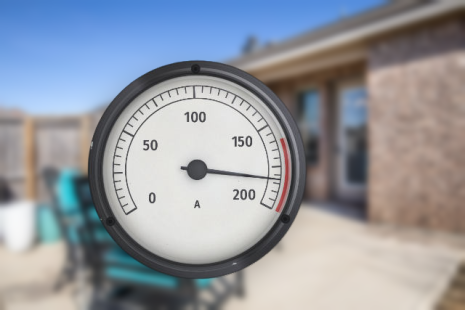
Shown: value=182.5 unit=A
